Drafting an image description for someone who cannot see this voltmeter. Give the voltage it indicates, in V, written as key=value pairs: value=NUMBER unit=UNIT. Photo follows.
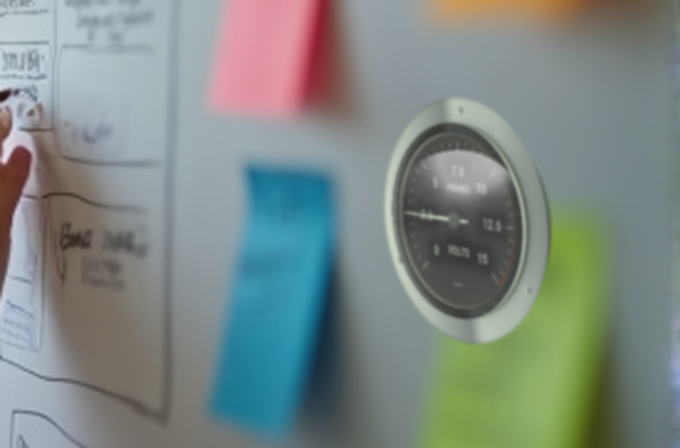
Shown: value=2.5 unit=V
